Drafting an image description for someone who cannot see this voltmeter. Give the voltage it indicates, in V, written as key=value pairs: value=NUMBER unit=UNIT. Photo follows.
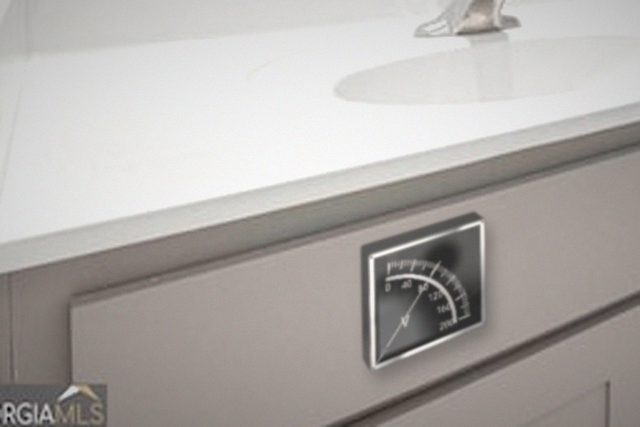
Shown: value=80 unit=V
